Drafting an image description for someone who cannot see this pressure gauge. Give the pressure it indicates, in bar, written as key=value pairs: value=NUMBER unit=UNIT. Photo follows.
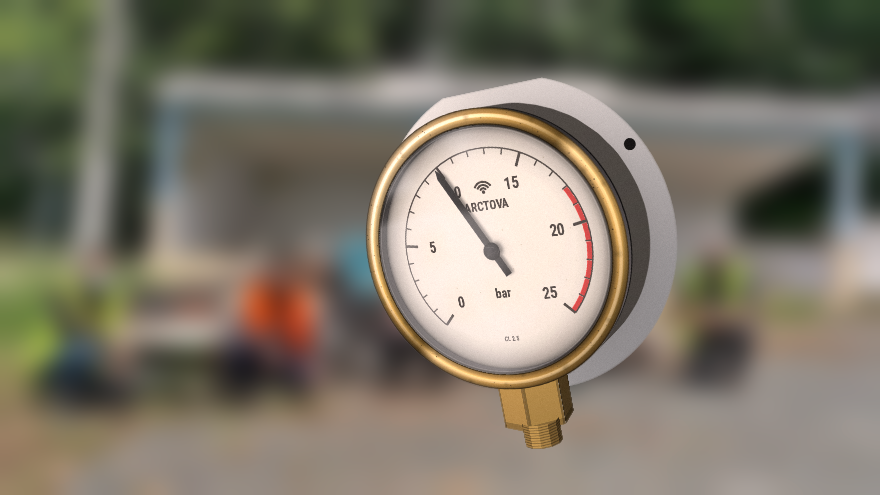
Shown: value=10 unit=bar
